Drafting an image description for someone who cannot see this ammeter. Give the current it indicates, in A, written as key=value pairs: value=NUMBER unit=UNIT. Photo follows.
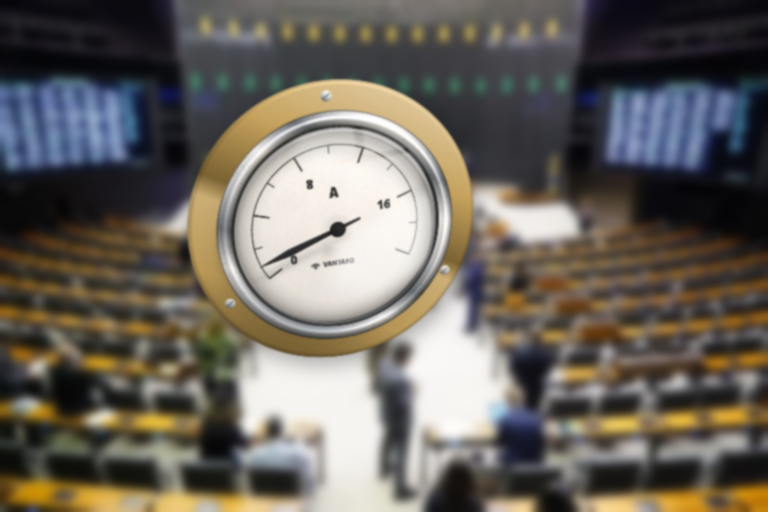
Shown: value=1 unit=A
